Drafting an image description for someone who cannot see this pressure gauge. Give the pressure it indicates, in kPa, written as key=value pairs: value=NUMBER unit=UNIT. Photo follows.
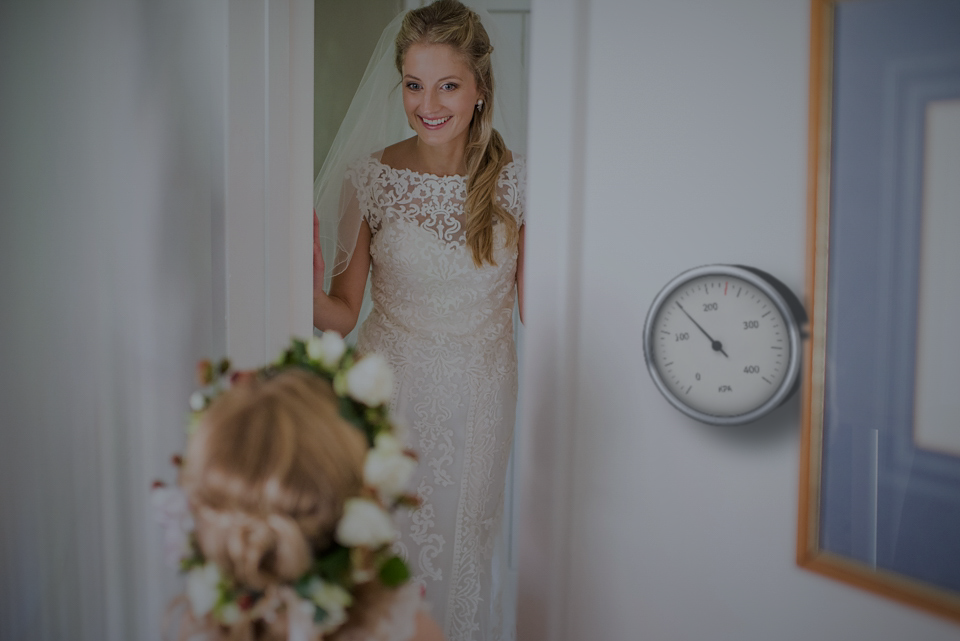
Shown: value=150 unit=kPa
